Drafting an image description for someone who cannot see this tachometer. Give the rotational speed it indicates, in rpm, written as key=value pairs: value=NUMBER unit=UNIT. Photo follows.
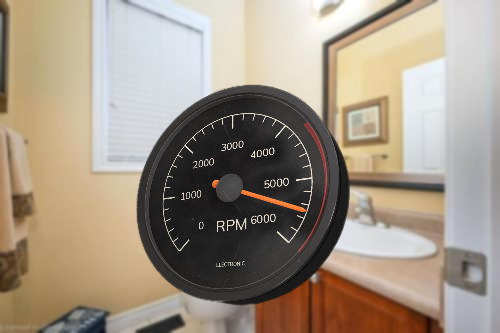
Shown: value=5500 unit=rpm
